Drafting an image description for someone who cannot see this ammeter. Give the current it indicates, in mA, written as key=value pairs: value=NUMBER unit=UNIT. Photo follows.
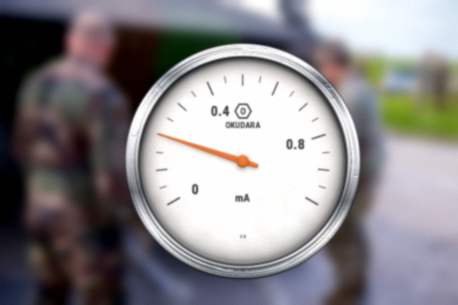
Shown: value=0.2 unit=mA
